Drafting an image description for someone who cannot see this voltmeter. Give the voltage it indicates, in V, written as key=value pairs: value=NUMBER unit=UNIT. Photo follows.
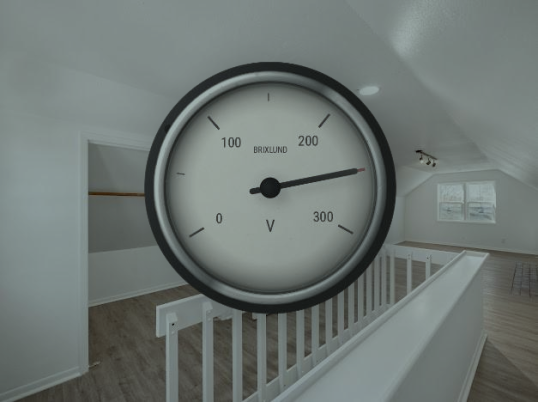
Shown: value=250 unit=V
